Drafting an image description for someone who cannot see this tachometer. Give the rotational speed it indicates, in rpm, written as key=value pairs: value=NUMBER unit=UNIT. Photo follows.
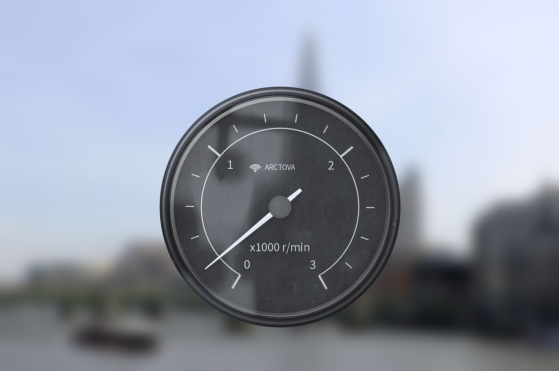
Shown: value=200 unit=rpm
